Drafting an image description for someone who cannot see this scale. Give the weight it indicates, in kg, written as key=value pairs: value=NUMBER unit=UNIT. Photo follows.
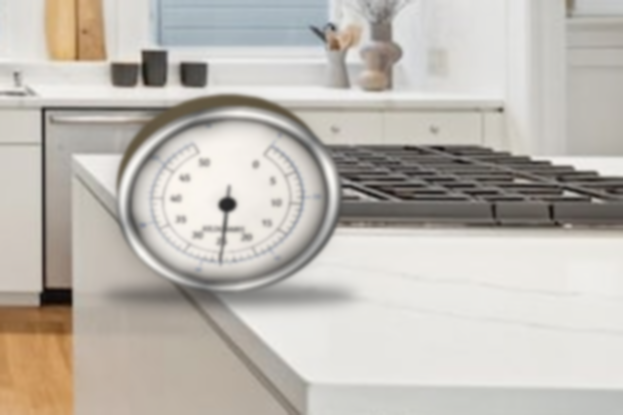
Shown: value=25 unit=kg
